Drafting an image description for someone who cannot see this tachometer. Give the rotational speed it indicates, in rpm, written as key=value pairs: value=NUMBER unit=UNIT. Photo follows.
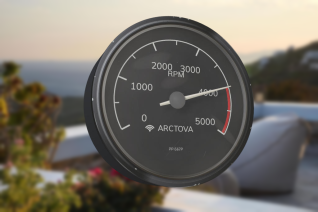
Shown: value=4000 unit=rpm
